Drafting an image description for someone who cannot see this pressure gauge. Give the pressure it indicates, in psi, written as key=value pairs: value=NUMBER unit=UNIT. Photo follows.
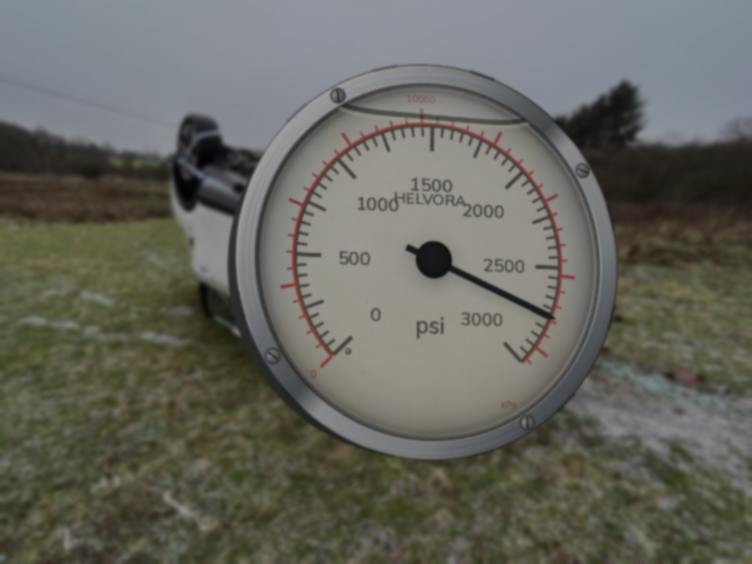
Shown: value=2750 unit=psi
